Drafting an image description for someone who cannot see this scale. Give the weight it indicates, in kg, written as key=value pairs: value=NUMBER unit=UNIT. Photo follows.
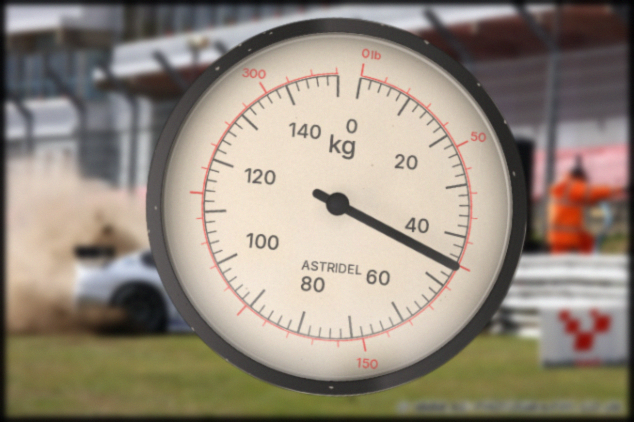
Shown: value=46 unit=kg
